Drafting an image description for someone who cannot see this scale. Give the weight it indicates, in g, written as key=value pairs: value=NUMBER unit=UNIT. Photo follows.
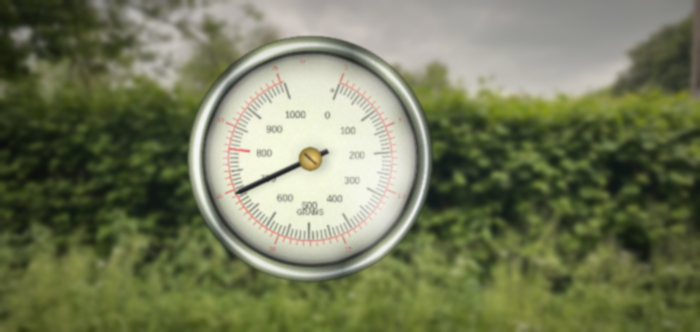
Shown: value=700 unit=g
